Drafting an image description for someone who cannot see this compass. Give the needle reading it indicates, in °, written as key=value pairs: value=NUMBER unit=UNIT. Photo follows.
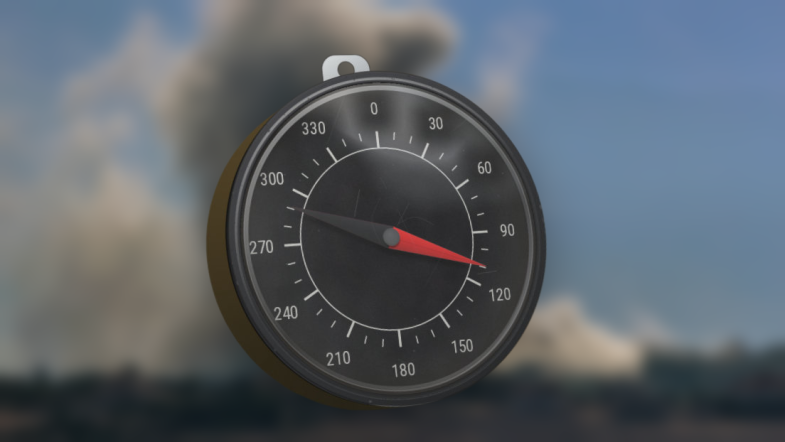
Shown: value=110 unit=°
